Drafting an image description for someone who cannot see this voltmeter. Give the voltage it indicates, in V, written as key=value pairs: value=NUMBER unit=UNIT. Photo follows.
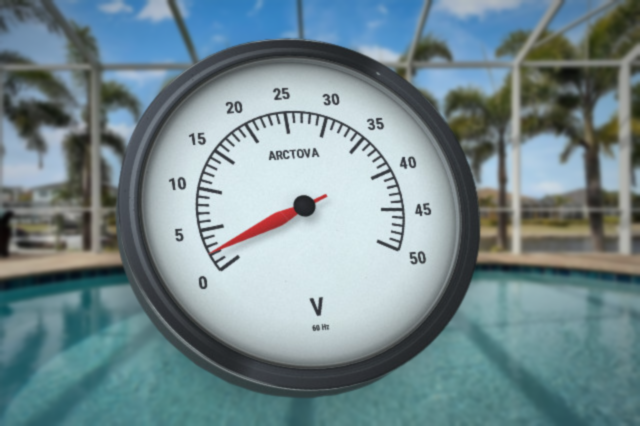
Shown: value=2 unit=V
